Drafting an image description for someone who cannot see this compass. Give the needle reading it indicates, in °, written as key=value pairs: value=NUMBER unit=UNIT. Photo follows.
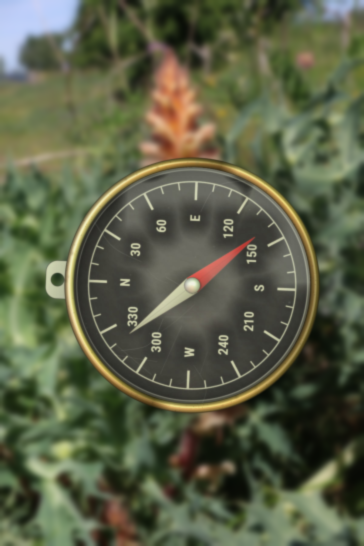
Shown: value=140 unit=°
